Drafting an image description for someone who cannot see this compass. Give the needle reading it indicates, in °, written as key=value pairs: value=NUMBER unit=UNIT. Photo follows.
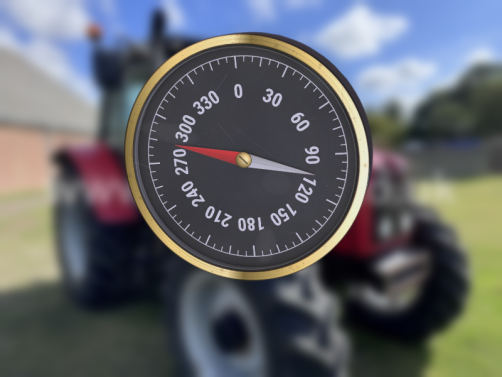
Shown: value=285 unit=°
